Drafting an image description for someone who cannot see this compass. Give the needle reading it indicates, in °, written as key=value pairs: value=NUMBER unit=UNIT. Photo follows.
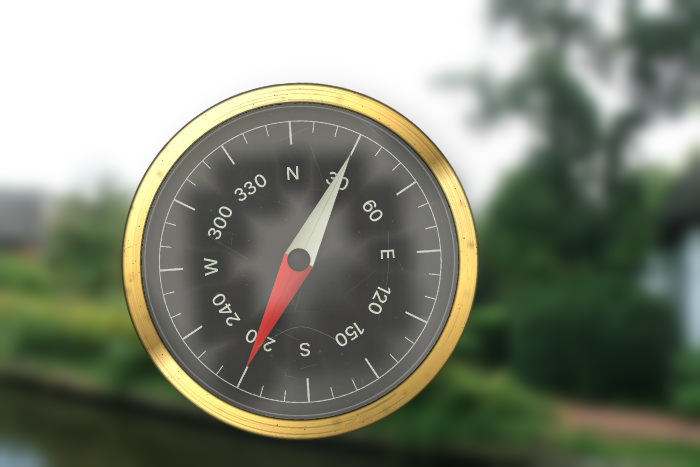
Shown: value=210 unit=°
